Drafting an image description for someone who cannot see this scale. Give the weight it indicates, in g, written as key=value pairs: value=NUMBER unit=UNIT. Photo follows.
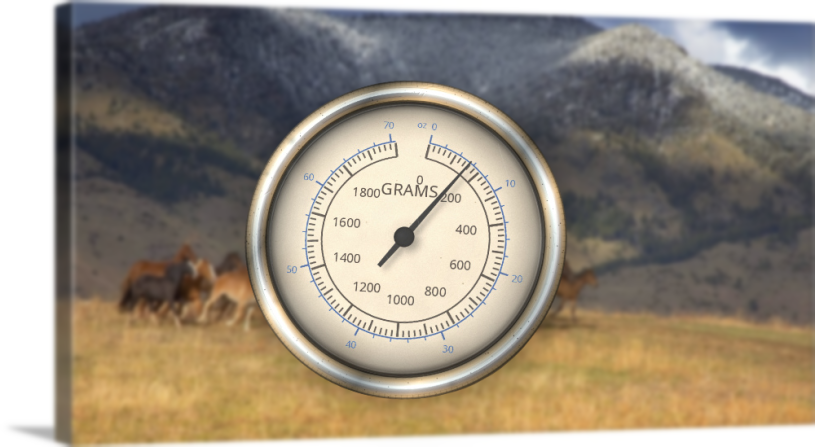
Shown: value=160 unit=g
